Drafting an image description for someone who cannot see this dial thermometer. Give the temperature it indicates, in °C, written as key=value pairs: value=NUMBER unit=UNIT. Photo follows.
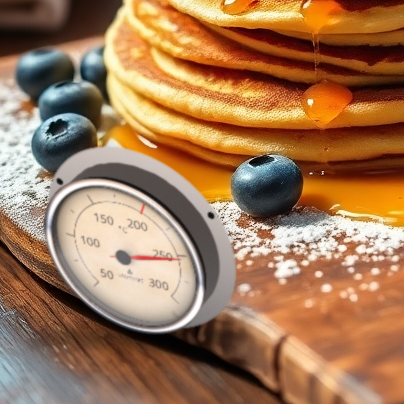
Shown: value=250 unit=°C
